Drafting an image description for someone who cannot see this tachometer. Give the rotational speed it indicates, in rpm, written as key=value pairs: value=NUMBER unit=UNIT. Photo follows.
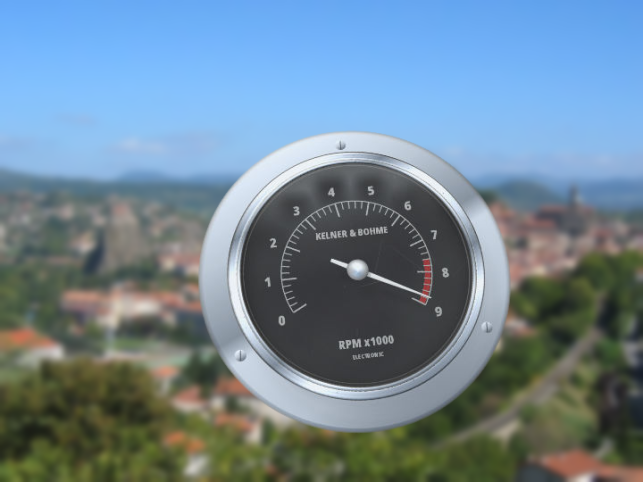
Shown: value=8800 unit=rpm
